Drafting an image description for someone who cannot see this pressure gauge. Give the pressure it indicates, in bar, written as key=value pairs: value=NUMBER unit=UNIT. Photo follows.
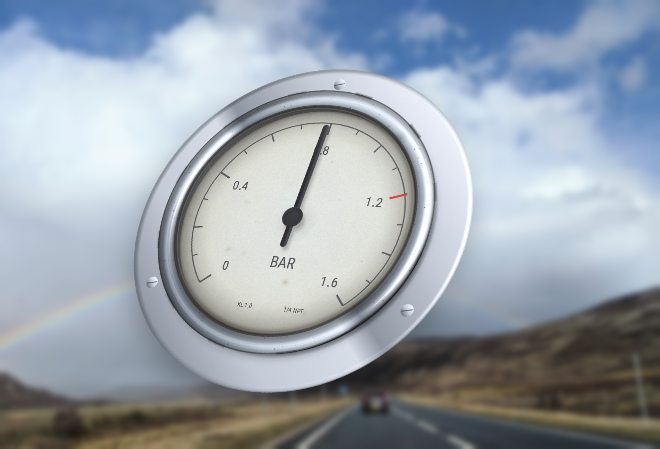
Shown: value=0.8 unit=bar
